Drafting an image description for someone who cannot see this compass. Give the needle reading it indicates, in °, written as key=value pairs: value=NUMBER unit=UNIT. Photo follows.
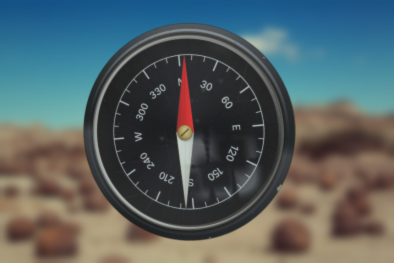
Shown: value=5 unit=°
